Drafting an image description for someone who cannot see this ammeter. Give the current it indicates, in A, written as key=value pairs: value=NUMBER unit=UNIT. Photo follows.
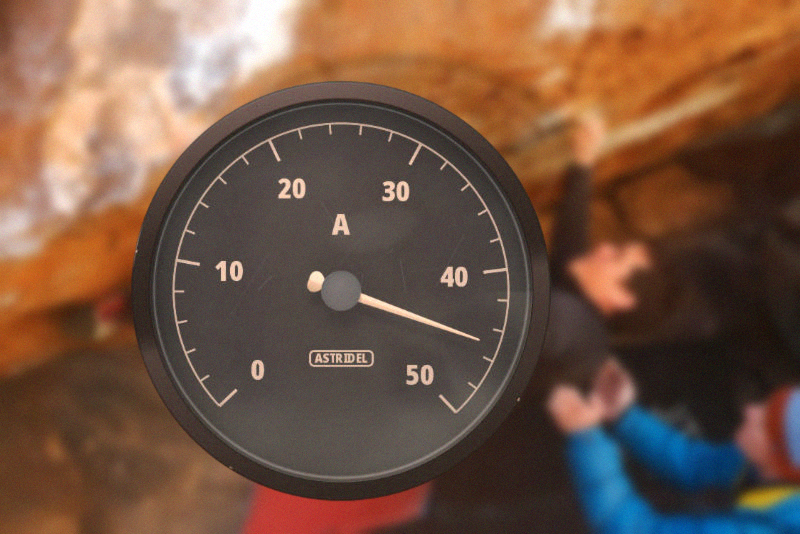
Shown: value=45 unit=A
